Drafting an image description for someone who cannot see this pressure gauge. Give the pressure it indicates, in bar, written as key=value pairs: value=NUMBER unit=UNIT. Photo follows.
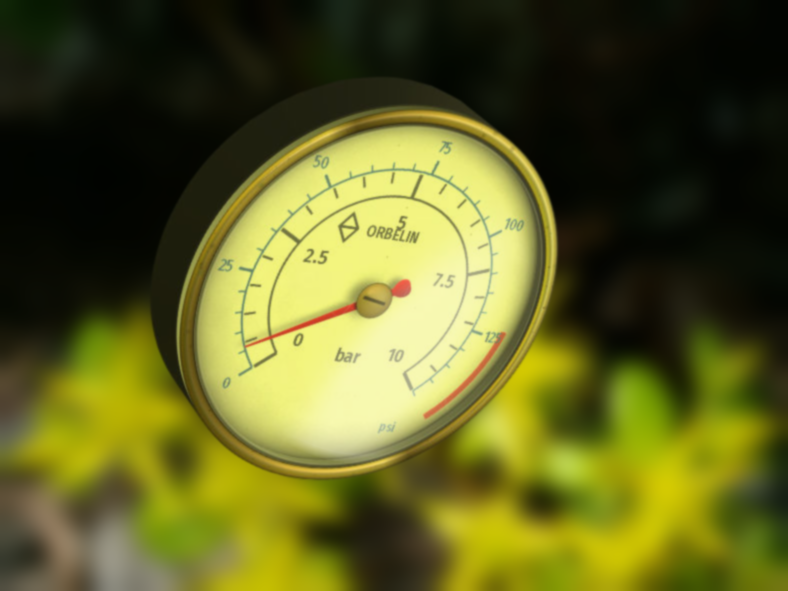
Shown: value=0.5 unit=bar
